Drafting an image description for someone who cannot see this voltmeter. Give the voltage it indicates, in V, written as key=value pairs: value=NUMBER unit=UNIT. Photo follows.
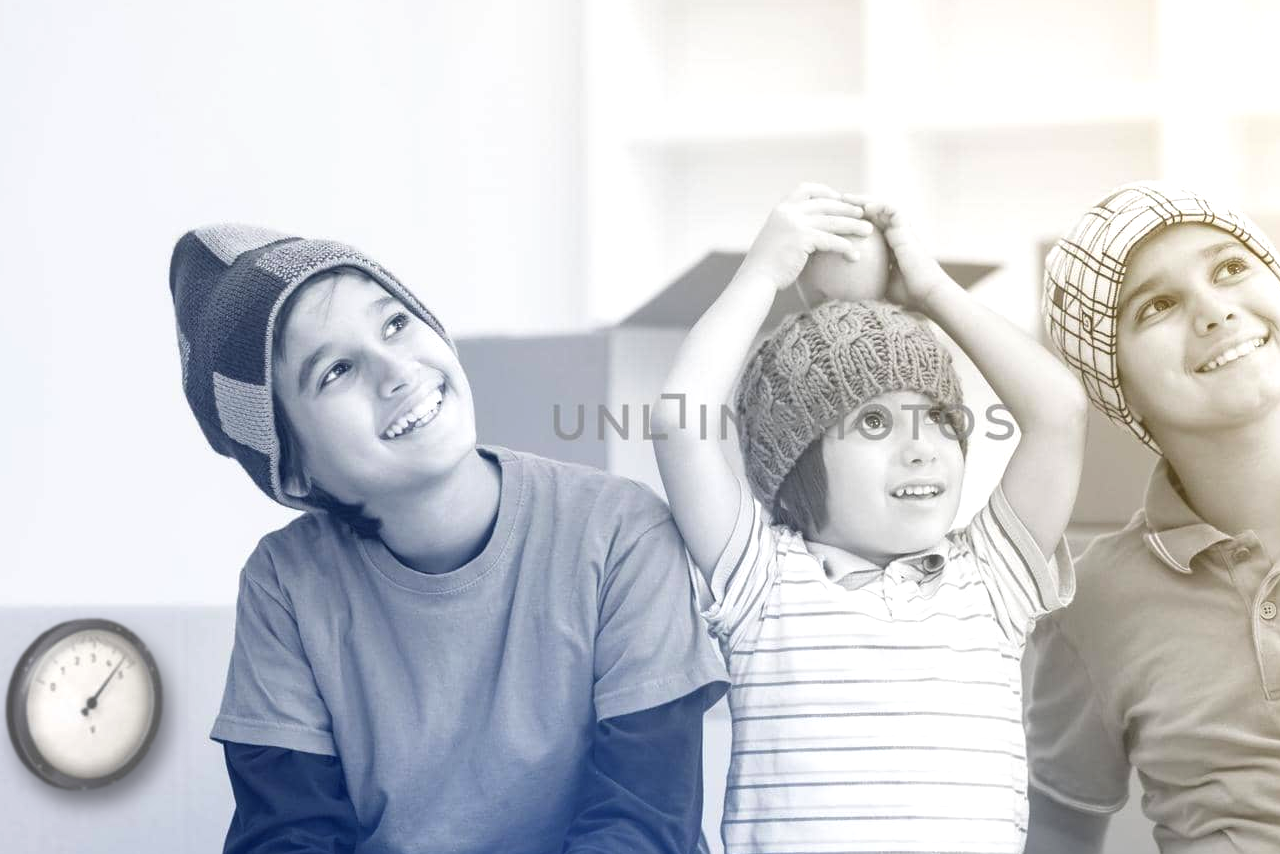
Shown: value=4.5 unit=V
